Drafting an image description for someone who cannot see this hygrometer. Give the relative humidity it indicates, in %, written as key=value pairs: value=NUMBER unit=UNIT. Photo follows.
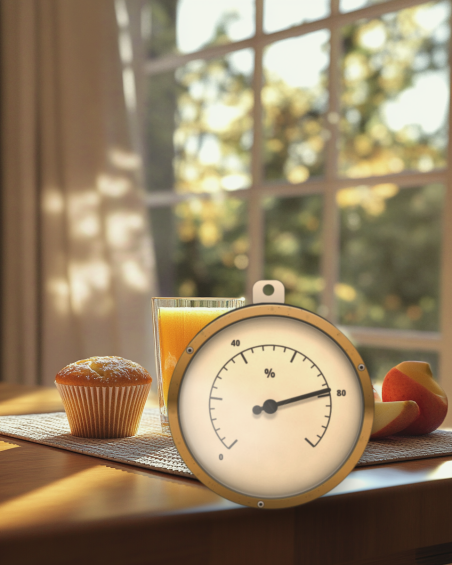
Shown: value=78 unit=%
